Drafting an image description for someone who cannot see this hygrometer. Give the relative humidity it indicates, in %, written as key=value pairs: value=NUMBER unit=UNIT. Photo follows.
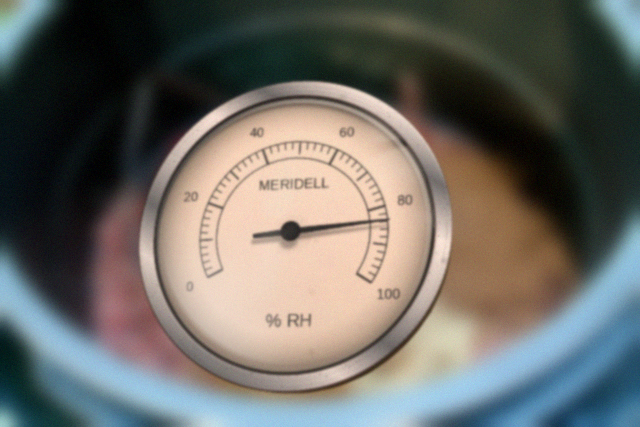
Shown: value=84 unit=%
